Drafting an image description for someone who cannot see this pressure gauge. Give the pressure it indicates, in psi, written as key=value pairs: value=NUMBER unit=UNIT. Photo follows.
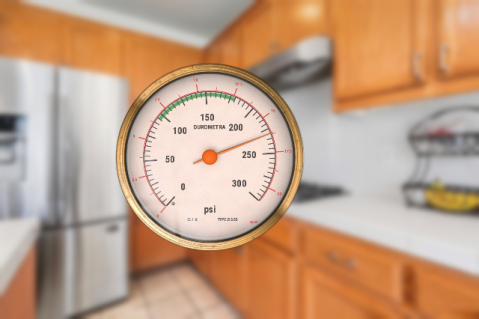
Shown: value=230 unit=psi
